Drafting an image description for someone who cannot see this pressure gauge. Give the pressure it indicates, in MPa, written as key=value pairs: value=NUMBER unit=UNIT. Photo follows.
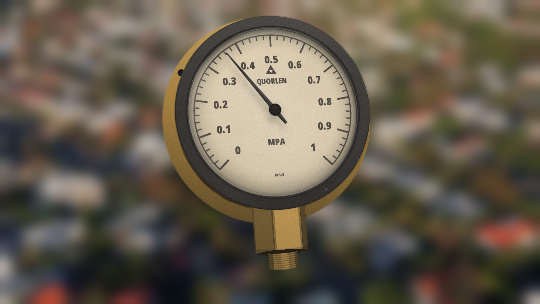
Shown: value=0.36 unit=MPa
